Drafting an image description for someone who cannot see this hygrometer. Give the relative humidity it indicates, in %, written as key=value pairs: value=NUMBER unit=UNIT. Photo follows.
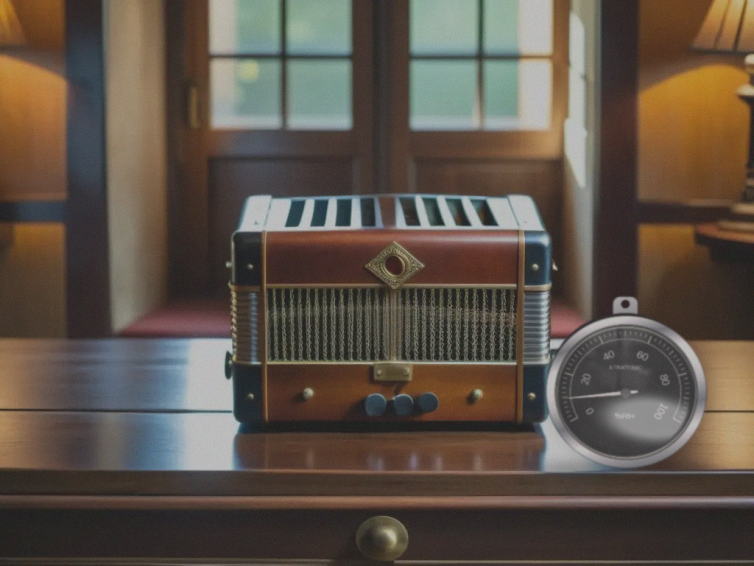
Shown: value=10 unit=%
